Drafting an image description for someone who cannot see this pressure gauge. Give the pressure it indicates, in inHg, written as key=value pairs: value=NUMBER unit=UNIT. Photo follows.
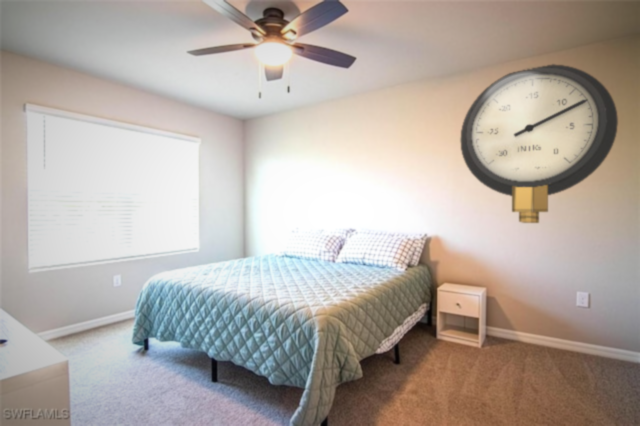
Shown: value=-8 unit=inHg
